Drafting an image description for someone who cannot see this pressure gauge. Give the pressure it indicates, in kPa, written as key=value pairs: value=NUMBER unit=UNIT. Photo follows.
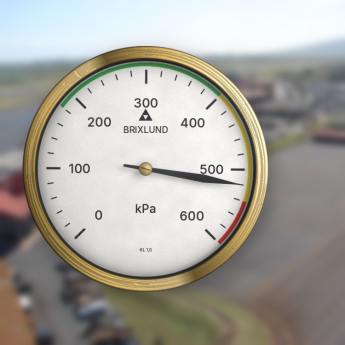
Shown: value=520 unit=kPa
